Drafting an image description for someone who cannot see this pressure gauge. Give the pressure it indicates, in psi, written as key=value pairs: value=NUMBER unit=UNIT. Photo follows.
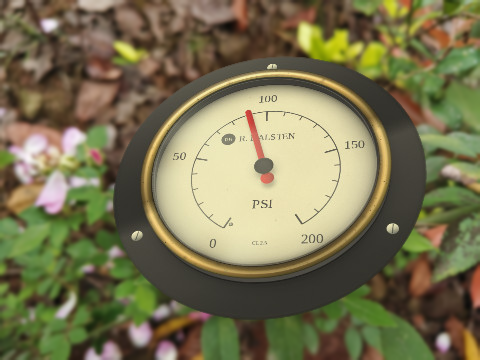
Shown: value=90 unit=psi
